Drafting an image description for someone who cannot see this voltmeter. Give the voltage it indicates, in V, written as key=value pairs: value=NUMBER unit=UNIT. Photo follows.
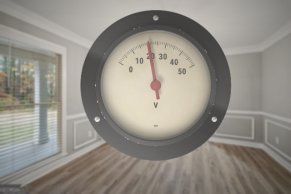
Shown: value=20 unit=V
